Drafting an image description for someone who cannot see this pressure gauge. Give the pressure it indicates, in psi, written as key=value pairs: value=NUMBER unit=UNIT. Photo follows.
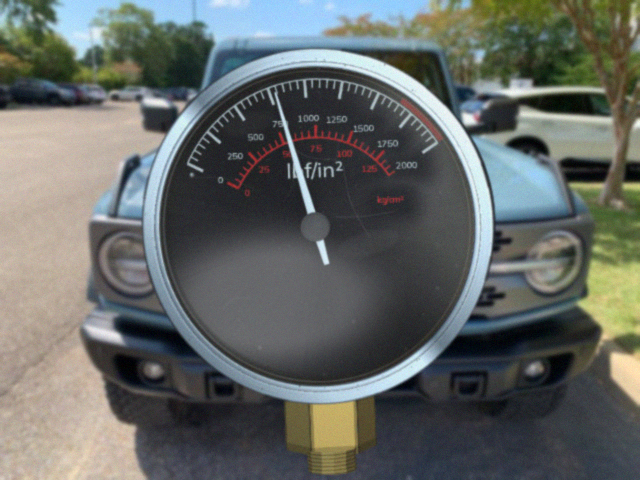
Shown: value=800 unit=psi
